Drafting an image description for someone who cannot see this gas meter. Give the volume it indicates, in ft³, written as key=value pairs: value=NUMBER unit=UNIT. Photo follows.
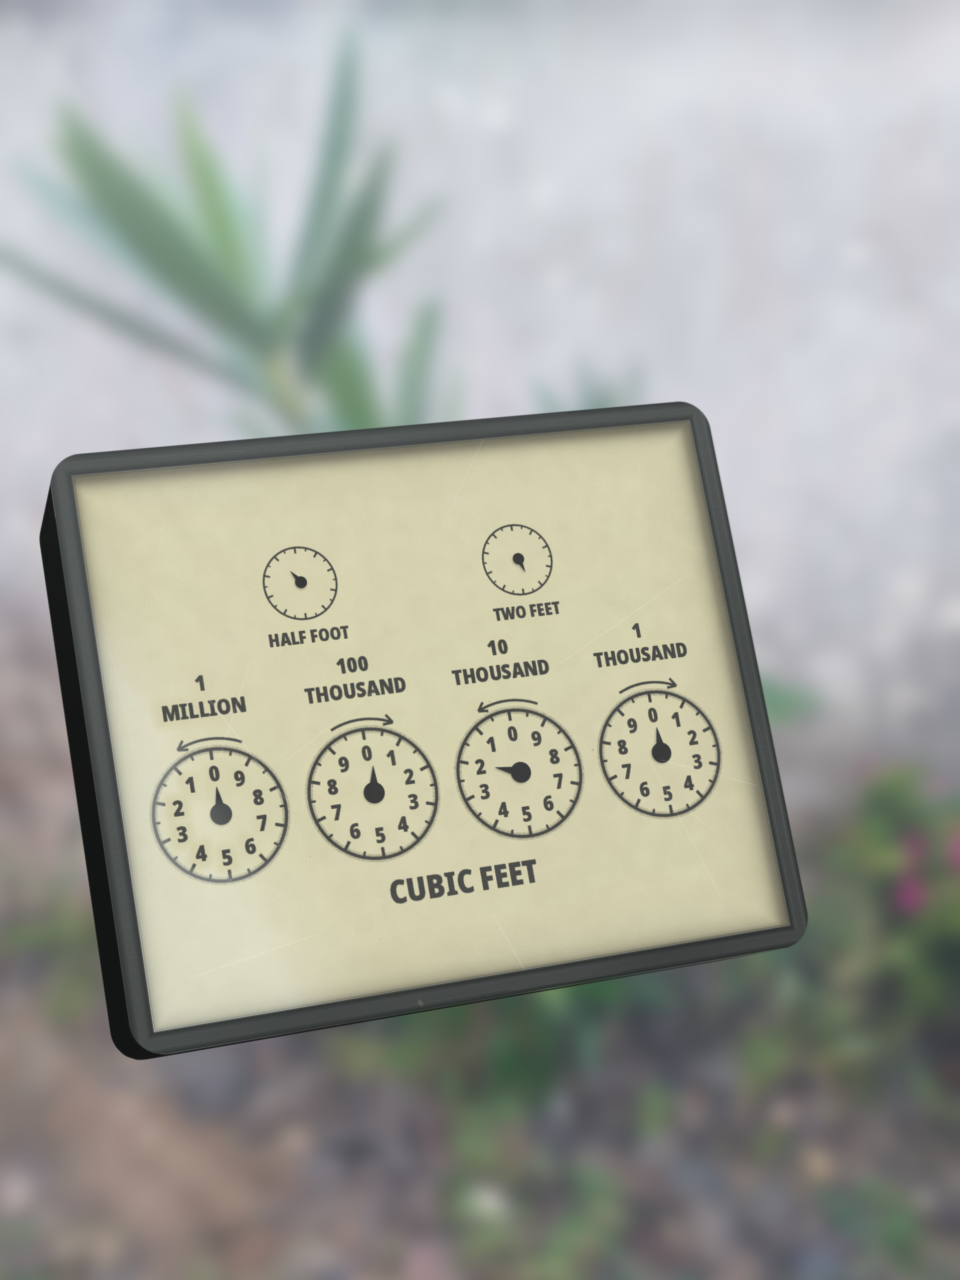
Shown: value=2000 unit=ft³
